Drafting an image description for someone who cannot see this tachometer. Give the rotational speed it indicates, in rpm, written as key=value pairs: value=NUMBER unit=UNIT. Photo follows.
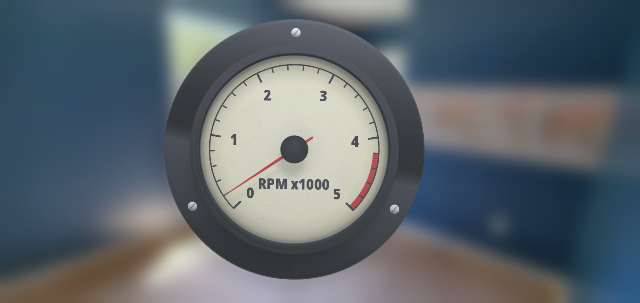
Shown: value=200 unit=rpm
